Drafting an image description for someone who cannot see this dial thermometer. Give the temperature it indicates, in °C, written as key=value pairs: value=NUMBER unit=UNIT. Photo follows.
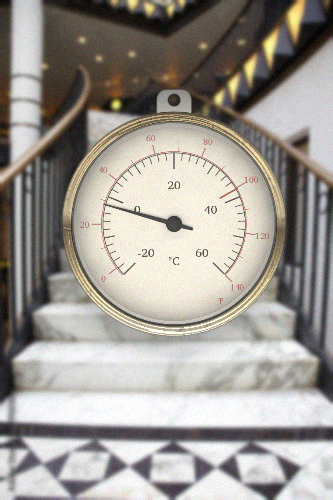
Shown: value=-2 unit=°C
